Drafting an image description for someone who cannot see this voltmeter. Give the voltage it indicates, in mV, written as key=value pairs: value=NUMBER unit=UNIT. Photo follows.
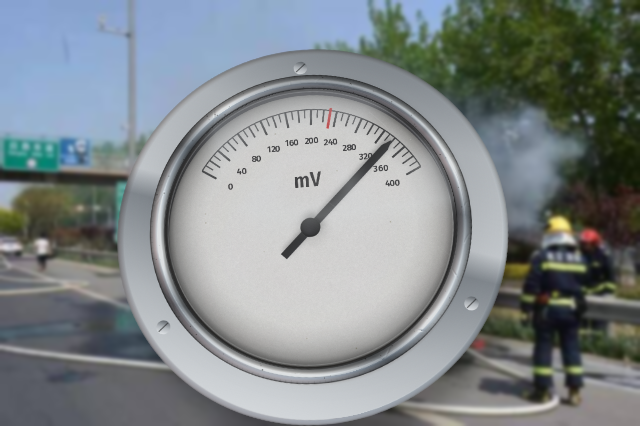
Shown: value=340 unit=mV
